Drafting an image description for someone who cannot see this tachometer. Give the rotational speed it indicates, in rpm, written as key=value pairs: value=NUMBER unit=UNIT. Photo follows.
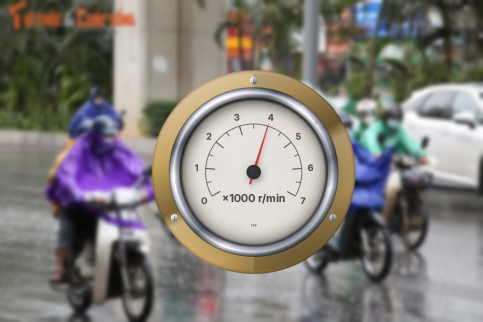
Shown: value=4000 unit=rpm
